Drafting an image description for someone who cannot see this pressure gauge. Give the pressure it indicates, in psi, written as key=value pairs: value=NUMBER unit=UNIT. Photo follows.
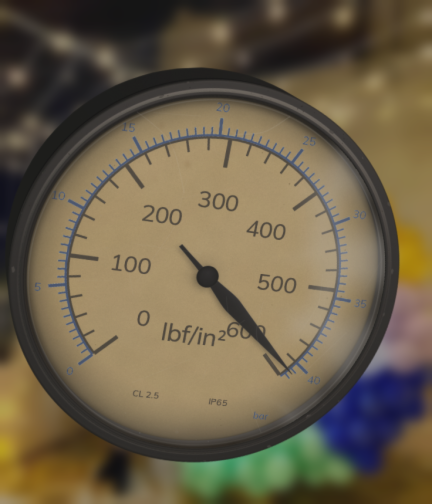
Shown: value=590 unit=psi
